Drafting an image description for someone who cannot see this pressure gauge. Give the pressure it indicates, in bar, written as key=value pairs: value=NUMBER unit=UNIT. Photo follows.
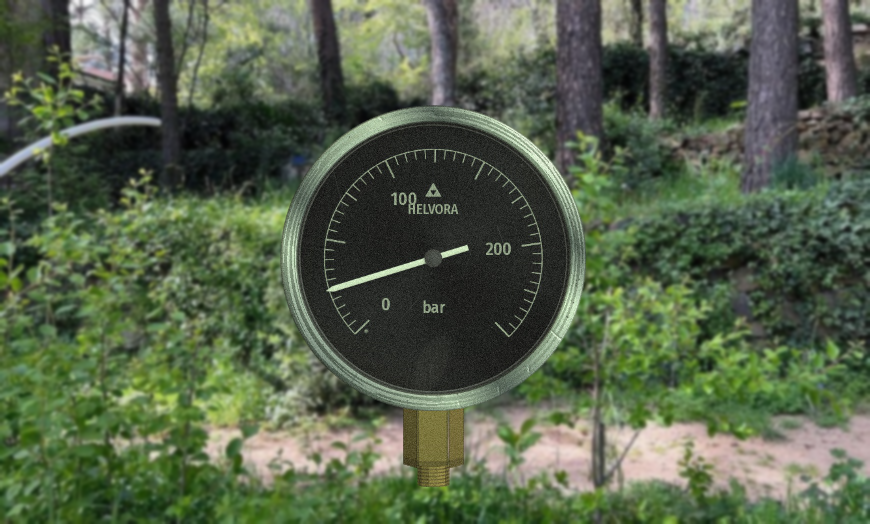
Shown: value=25 unit=bar
